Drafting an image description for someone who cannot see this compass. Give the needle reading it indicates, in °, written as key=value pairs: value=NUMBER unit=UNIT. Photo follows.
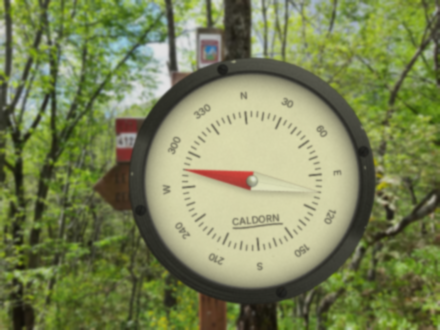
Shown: value=285 unit=°
